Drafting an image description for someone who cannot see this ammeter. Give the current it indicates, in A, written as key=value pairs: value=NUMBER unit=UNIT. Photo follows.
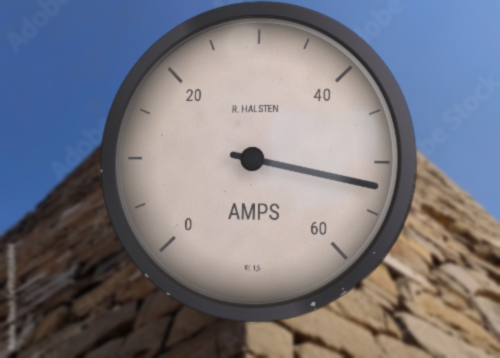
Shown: value=52.5 unit=A
